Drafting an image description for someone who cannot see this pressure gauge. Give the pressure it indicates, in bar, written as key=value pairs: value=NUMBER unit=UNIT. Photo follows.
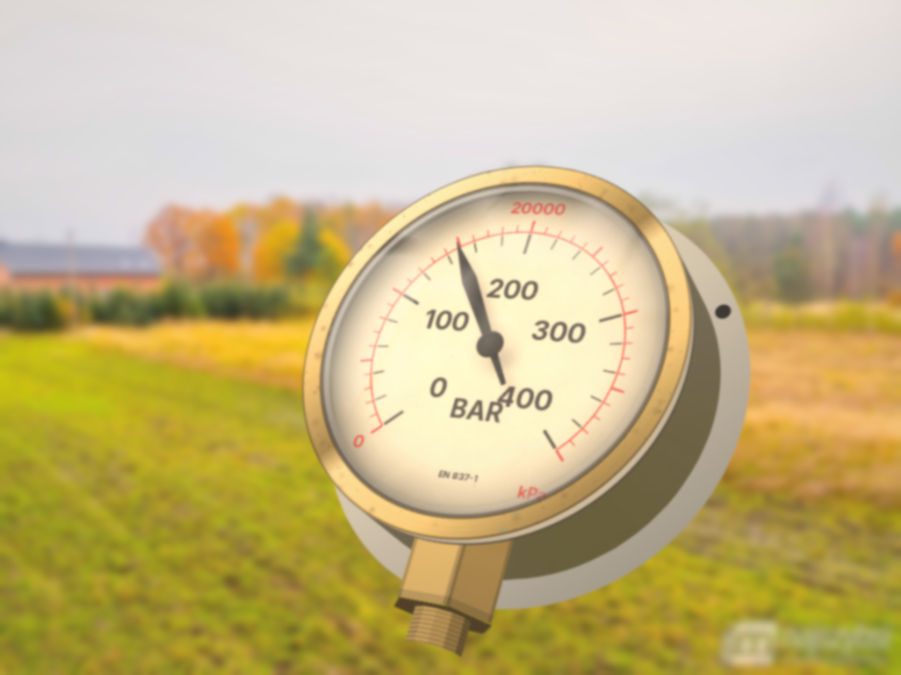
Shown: value=150 unit=bar
